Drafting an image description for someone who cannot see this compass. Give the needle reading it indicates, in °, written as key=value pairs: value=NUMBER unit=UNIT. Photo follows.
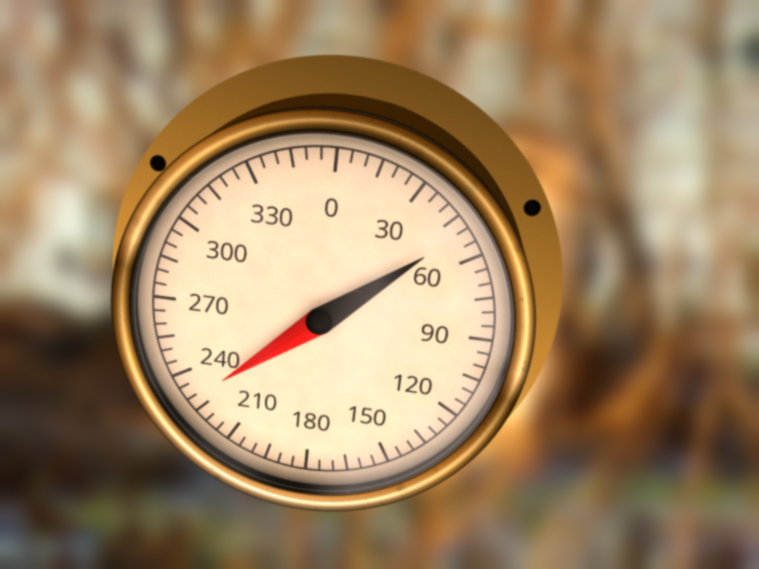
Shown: value=230 unit=°
